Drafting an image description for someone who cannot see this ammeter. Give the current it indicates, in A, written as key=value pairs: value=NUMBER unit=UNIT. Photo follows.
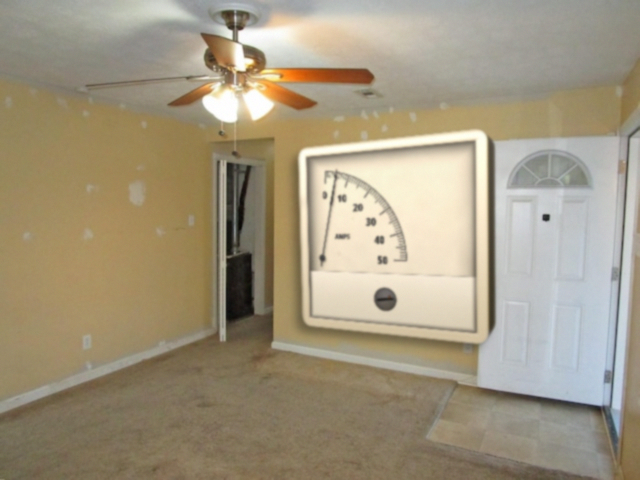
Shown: value=5 unit=A
